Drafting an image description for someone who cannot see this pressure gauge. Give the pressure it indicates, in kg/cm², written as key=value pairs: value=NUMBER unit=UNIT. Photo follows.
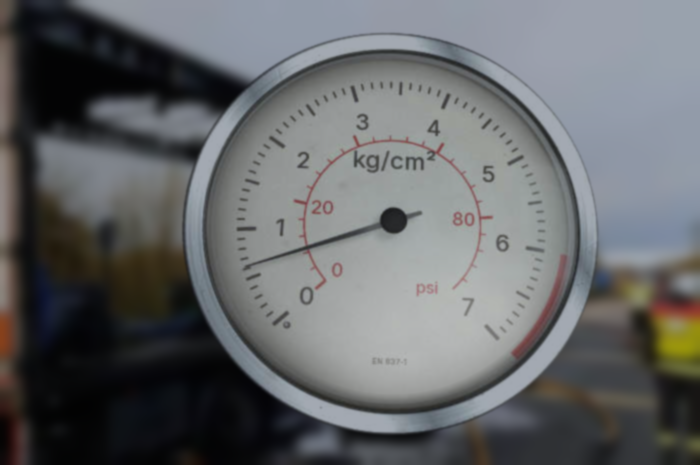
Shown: value=0.6 unit=kg/cm²
